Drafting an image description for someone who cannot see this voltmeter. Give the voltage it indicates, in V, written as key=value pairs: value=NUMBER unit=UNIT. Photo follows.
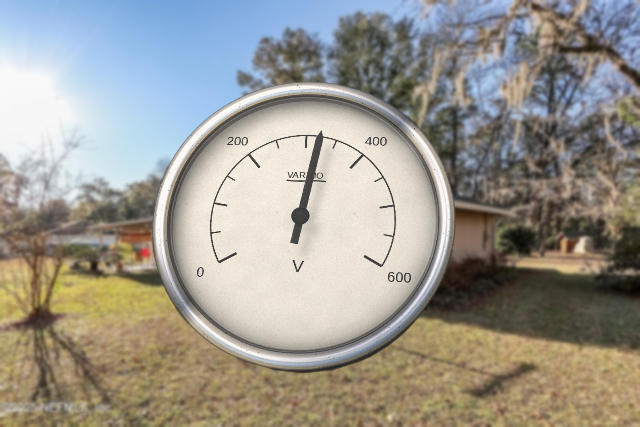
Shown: value=325 unit=V
